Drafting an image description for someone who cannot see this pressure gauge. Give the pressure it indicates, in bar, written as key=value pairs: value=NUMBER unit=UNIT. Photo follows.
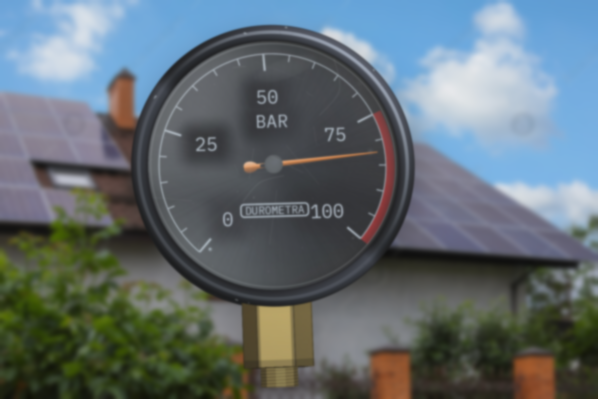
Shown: value=82.5 unit=bar
